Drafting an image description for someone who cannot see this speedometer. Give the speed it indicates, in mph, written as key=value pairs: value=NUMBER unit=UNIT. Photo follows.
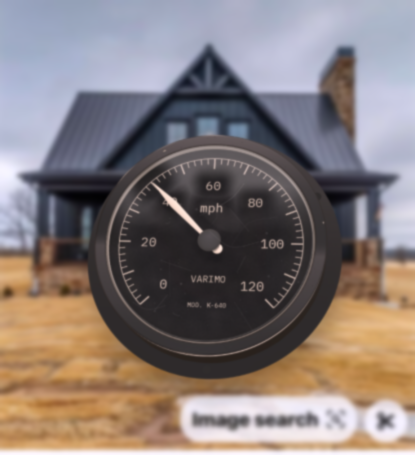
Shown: value=40 unit=mph
